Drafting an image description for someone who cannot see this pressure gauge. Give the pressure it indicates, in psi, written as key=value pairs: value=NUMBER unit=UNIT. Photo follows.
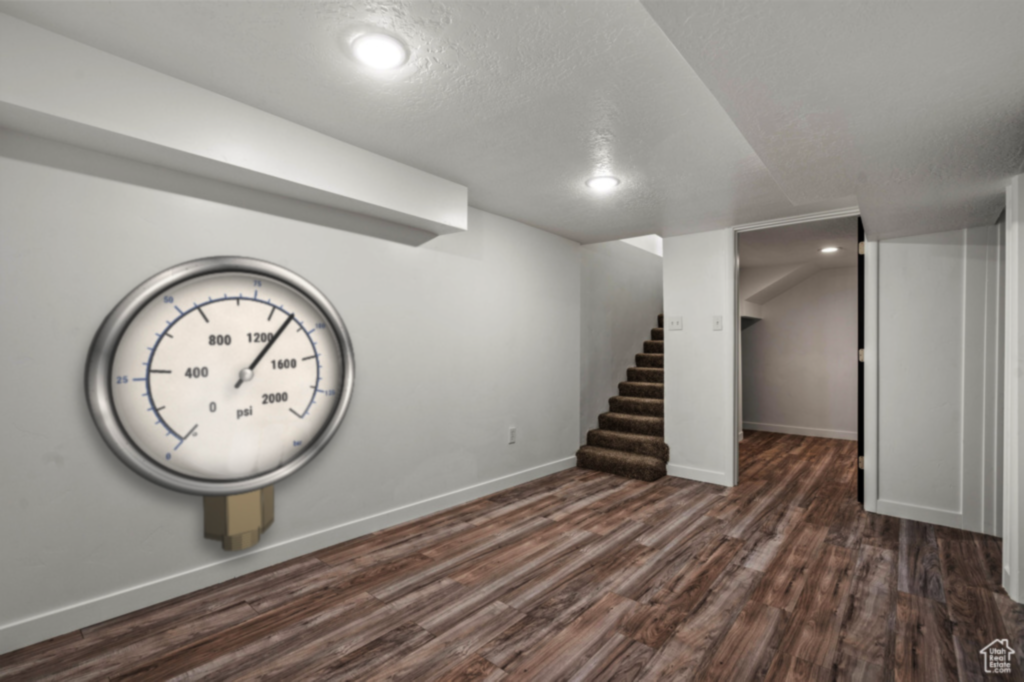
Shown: value=1300 unit=psi
